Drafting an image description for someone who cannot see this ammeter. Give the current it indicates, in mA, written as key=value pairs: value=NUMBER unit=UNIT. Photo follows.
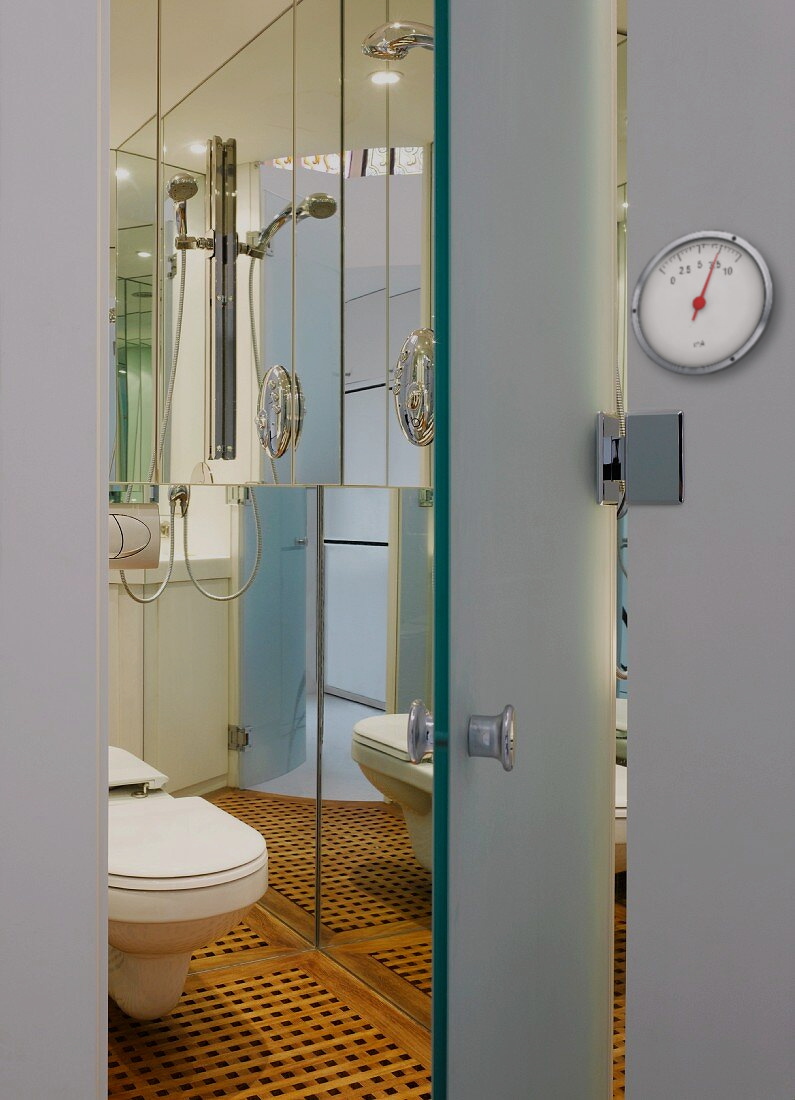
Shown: value=7.5 unit=mA
